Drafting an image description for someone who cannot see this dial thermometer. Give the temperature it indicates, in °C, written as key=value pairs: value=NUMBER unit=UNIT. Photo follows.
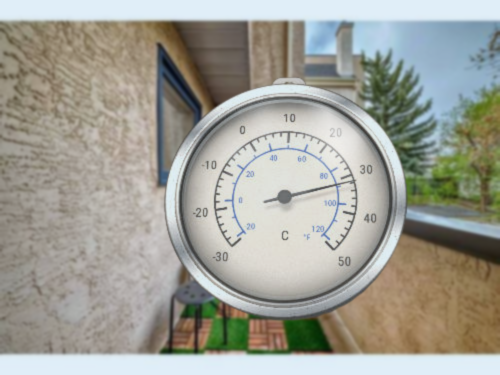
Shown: value=32 unit=°C
